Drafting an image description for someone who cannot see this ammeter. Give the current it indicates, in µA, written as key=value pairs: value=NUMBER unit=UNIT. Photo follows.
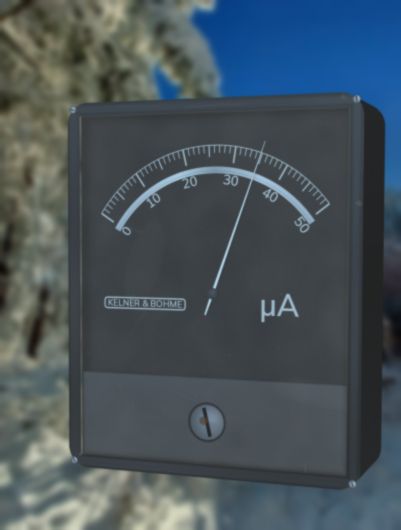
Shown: value=35 unit=µA
